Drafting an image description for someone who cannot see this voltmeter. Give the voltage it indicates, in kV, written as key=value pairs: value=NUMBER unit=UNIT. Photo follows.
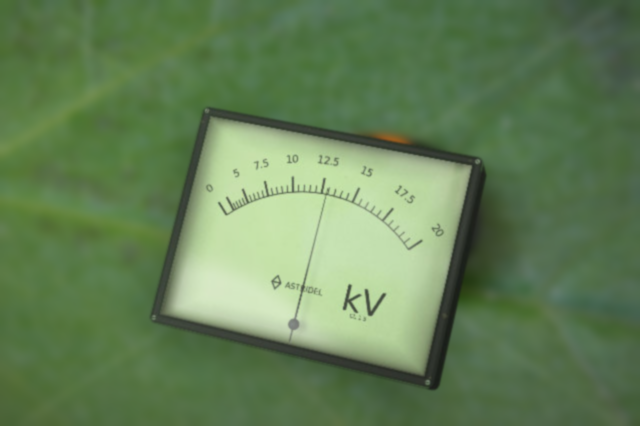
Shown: value=13 unit=kV
